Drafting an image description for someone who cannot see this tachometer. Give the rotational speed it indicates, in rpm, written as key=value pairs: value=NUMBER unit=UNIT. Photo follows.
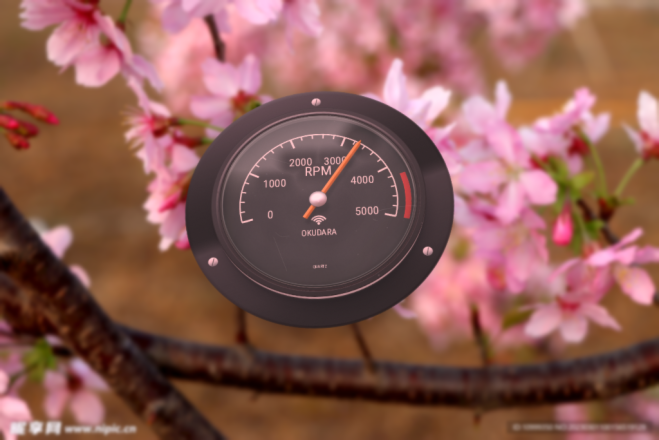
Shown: value=3300 unit=rpm
